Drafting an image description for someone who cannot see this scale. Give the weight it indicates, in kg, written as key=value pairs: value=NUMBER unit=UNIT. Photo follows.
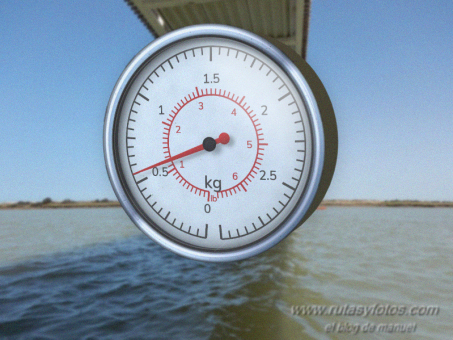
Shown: value=0.55 unit=kg
